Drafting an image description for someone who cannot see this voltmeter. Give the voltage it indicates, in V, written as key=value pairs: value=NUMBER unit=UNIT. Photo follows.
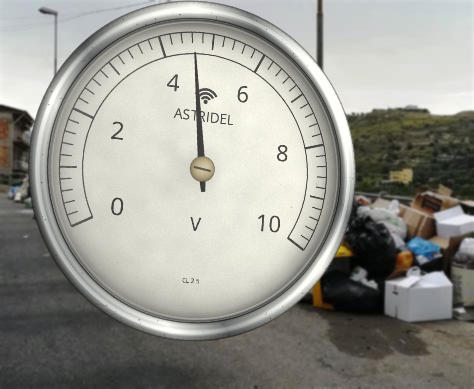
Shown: value=4.6 unit=V
